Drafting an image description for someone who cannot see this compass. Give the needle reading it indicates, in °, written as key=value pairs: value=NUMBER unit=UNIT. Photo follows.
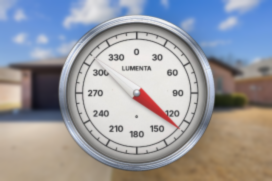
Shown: value=130 unit=°
